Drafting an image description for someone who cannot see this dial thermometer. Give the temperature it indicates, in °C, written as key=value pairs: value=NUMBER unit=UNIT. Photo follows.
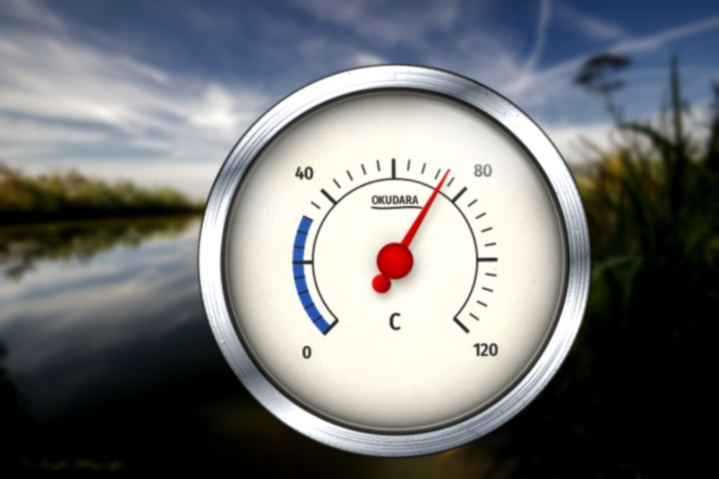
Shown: value=74 unit=°C
